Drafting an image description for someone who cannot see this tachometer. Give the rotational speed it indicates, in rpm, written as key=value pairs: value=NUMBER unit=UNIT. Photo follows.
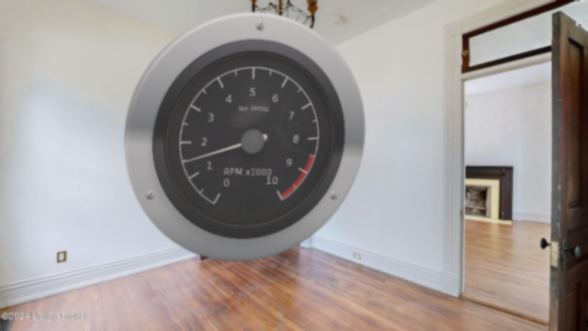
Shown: value=1500 unit=rpm
